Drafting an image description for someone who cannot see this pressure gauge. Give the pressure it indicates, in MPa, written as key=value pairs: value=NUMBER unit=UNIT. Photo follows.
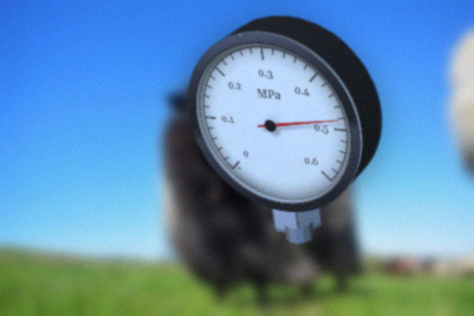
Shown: value=0.48 unit=MPa
